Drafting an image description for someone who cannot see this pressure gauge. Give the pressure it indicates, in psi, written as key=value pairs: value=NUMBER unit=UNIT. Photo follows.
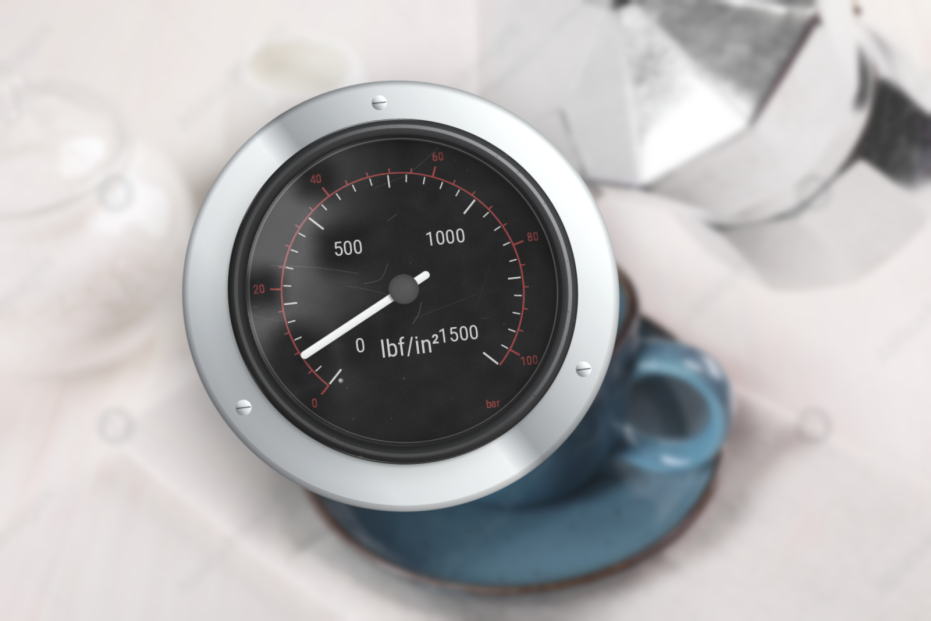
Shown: value=100 unit=psi
